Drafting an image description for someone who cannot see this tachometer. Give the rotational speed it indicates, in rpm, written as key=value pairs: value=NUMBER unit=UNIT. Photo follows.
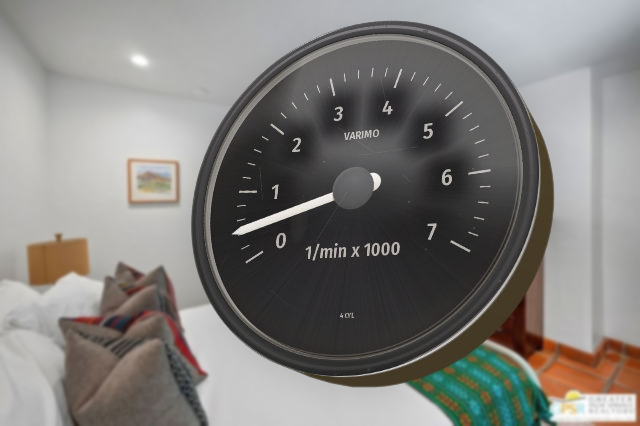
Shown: value=400 unit=rpm
